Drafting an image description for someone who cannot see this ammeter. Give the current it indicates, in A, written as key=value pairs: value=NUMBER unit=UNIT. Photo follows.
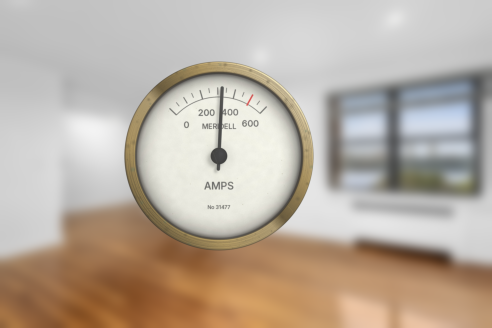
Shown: value=325 unit=A
